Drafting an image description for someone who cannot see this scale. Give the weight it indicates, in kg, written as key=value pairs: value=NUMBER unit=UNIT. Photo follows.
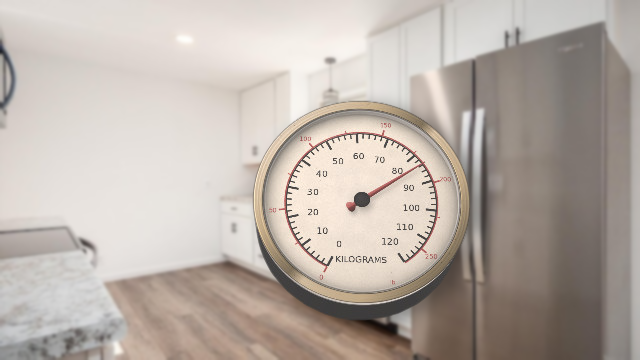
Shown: value=84 unit=kg
